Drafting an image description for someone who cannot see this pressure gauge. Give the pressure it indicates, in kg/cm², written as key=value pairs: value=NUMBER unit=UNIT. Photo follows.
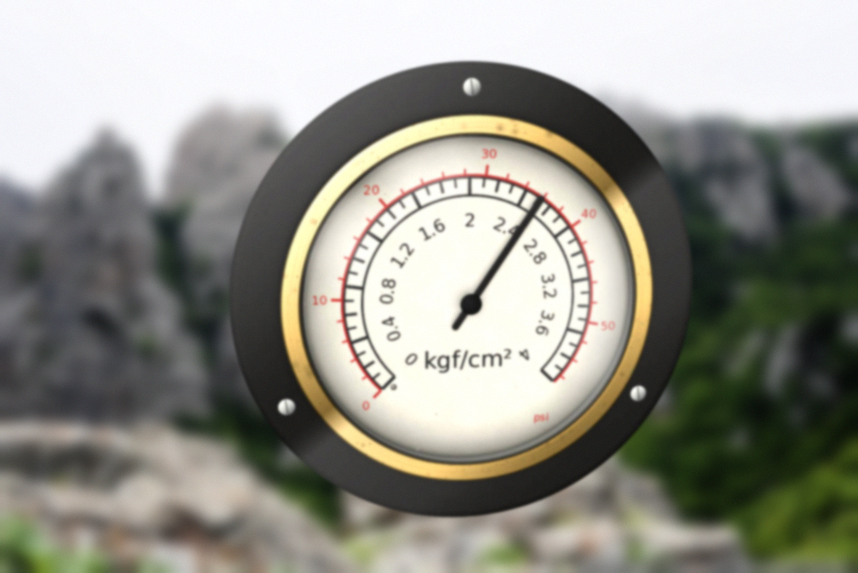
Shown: value=2.5 unit=kg/cm²
